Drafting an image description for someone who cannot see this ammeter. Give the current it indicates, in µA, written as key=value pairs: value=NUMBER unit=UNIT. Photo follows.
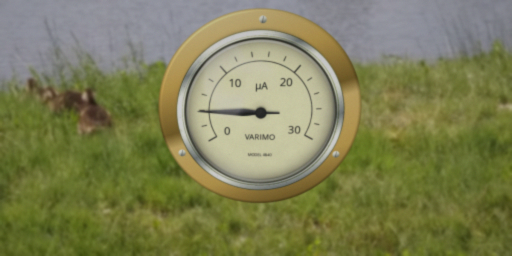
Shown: value=4 unit=µA
